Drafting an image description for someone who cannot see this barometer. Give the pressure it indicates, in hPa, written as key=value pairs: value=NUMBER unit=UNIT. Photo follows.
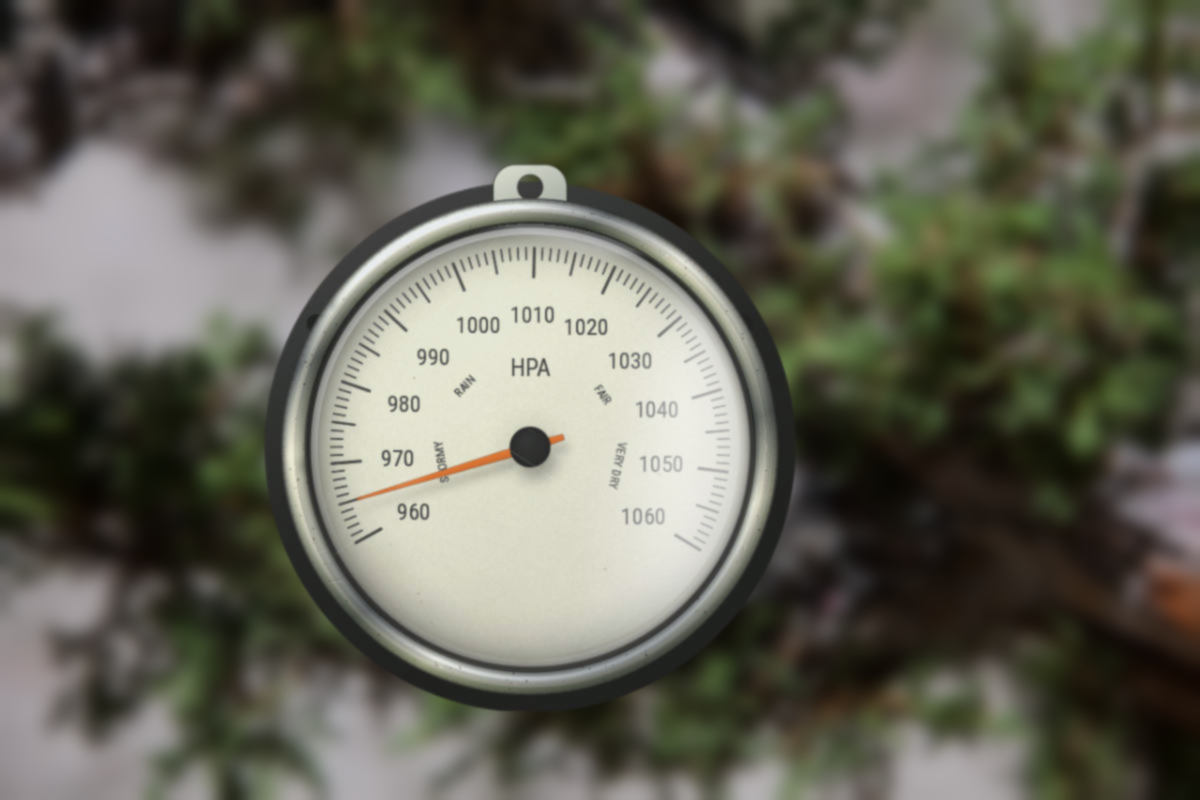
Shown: value=965 unit=hPa
